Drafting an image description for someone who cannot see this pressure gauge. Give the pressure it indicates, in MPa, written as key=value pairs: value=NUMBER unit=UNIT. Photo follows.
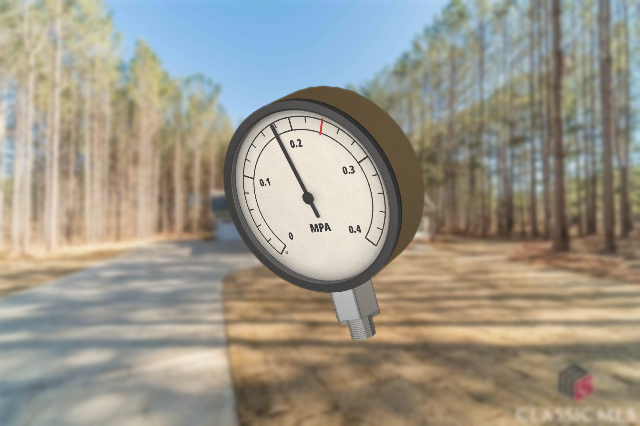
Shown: value=0.18 unit=MPa
